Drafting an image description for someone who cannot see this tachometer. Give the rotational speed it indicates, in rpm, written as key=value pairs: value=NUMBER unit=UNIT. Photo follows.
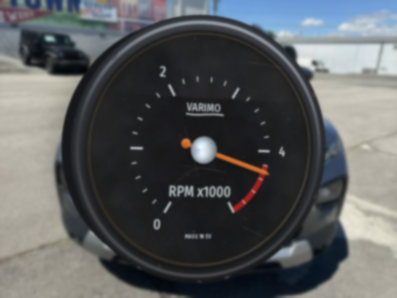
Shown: value=4300 unit=rpm
